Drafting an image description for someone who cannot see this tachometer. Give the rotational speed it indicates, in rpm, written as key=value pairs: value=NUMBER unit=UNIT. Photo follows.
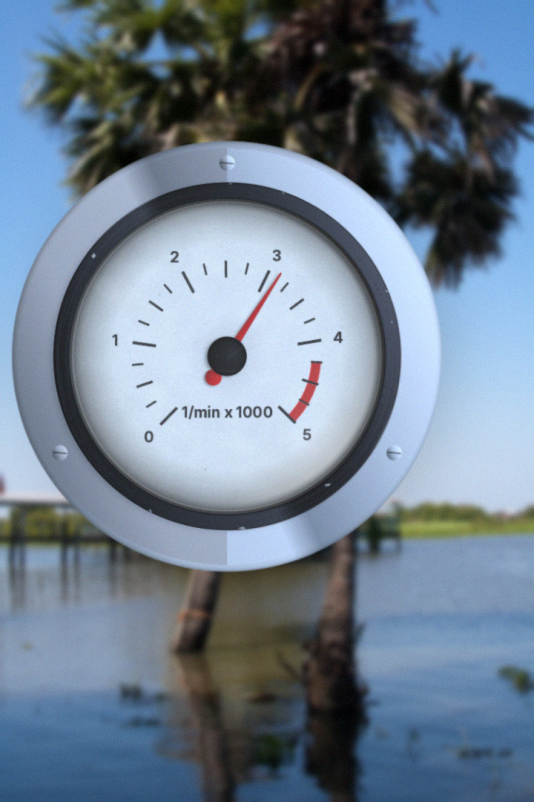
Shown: value=3125 unit=rpm
